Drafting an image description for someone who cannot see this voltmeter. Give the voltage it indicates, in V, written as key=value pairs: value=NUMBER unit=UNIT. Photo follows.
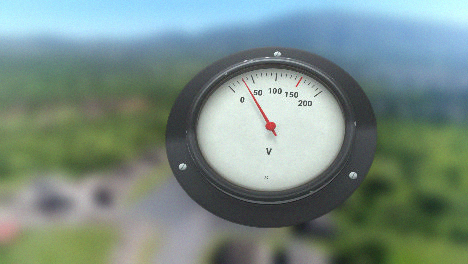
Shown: value=30 unit=V
